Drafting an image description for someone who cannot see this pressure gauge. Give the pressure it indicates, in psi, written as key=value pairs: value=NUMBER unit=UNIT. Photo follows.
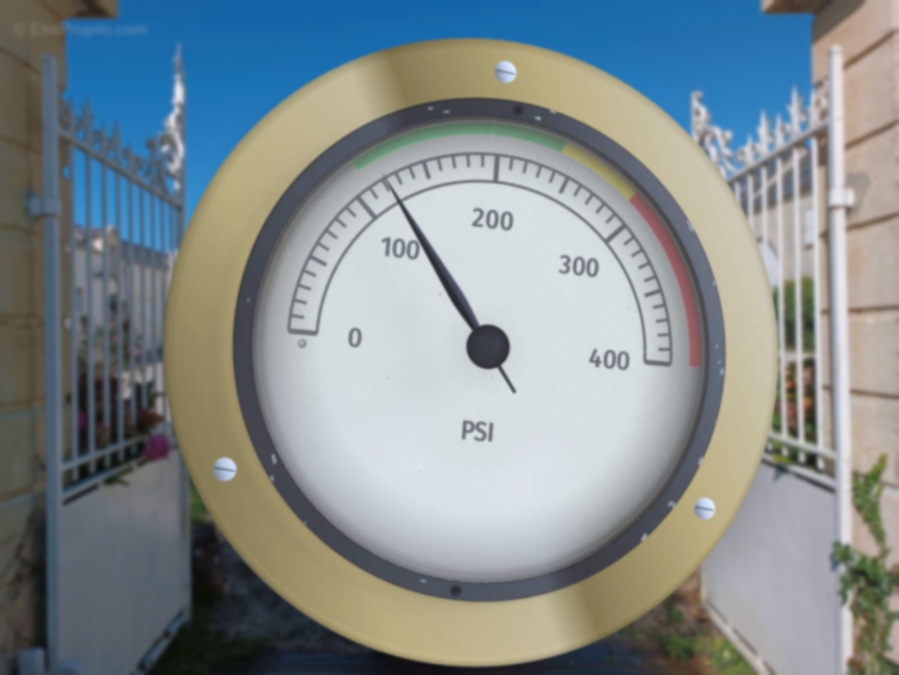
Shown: value=120 unit=psi
